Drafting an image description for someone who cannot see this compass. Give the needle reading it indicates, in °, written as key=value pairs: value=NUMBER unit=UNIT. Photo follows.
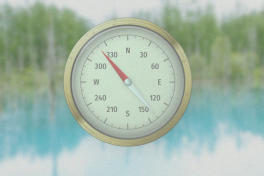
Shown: value=320 unit=°
